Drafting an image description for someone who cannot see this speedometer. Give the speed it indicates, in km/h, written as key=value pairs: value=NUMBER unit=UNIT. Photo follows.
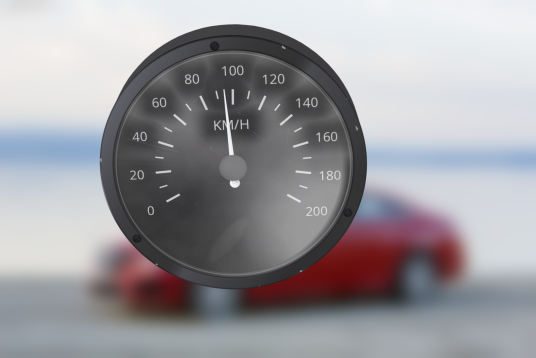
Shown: value=95 unit=km/h
